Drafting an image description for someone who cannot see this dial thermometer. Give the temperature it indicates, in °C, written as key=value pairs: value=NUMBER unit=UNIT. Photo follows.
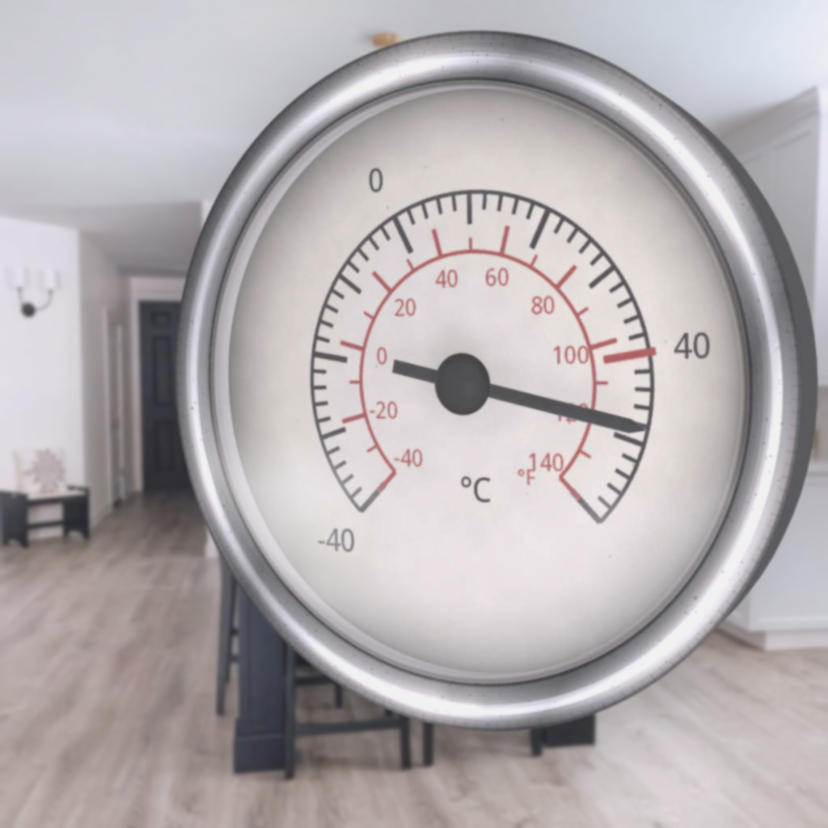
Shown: value=48 unit=°C
